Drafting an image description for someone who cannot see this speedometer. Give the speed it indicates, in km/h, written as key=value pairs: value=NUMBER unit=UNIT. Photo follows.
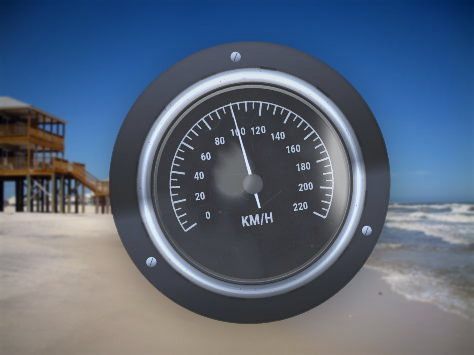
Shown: value=100 unit=km/h
